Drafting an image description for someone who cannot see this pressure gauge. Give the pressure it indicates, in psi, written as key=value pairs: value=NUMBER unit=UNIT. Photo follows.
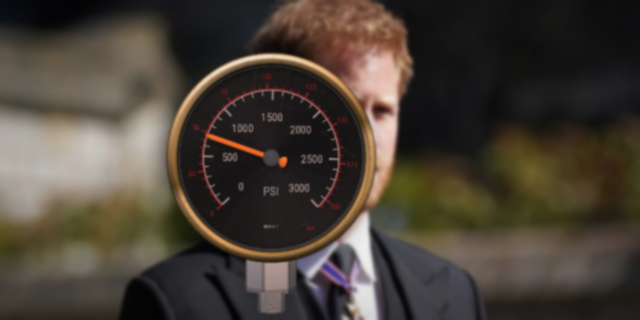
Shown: value=700 unit=psi
